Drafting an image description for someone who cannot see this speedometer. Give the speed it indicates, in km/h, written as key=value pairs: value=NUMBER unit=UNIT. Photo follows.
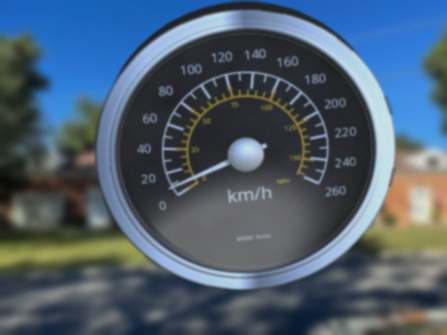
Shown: value=10 unit=km/h
